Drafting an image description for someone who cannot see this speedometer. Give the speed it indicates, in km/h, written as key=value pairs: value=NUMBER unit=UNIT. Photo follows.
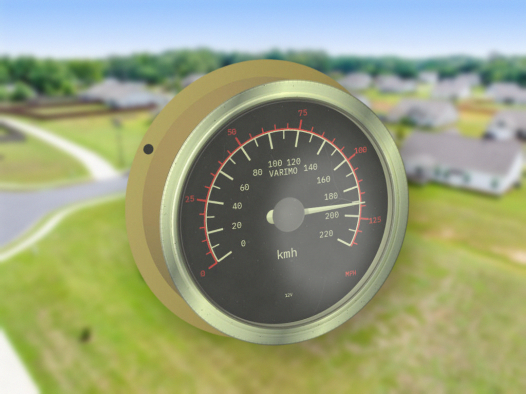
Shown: value=190 unit=km/h
